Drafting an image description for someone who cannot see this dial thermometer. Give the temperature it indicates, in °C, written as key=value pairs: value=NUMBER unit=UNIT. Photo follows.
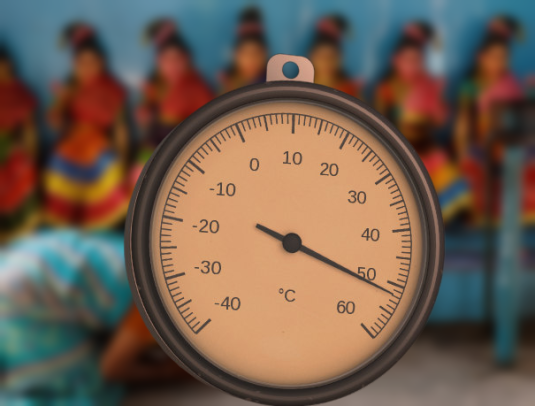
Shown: value=52 unit=°C
